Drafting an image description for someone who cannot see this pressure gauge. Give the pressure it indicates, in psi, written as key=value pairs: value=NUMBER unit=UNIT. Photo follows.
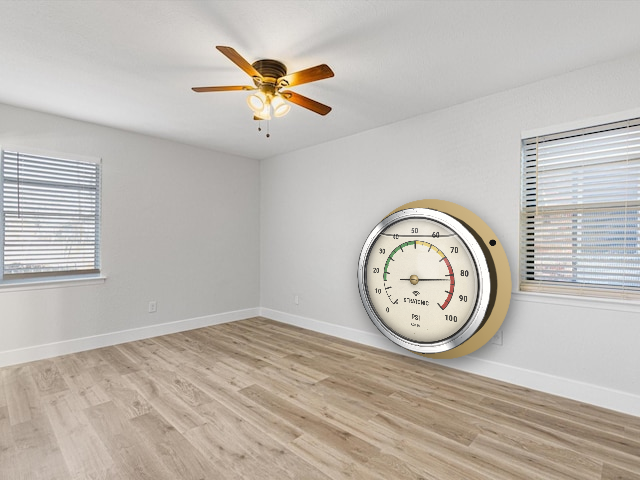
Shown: value=82.5 unit=psi
